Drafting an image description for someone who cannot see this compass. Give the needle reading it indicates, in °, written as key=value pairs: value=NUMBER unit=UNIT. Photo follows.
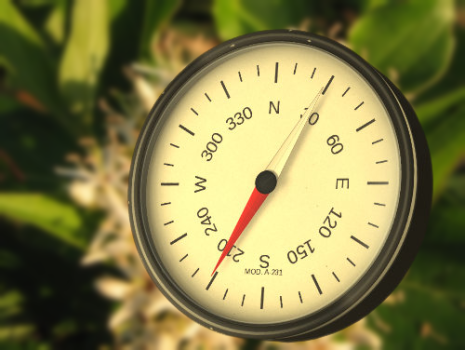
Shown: value=210 unit=°
